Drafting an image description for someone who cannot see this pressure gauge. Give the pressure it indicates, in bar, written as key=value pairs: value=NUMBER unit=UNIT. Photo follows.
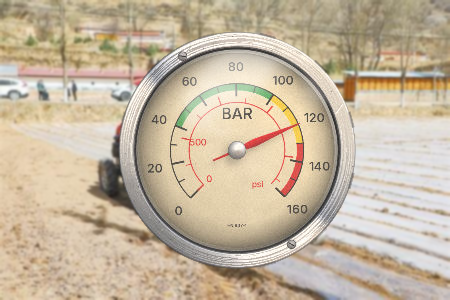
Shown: value=120 unit=bar
